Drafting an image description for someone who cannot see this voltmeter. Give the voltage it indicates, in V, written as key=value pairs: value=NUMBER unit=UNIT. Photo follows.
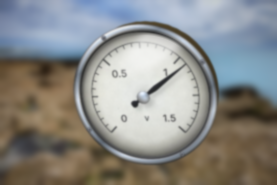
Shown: value=1.05 unit=V
